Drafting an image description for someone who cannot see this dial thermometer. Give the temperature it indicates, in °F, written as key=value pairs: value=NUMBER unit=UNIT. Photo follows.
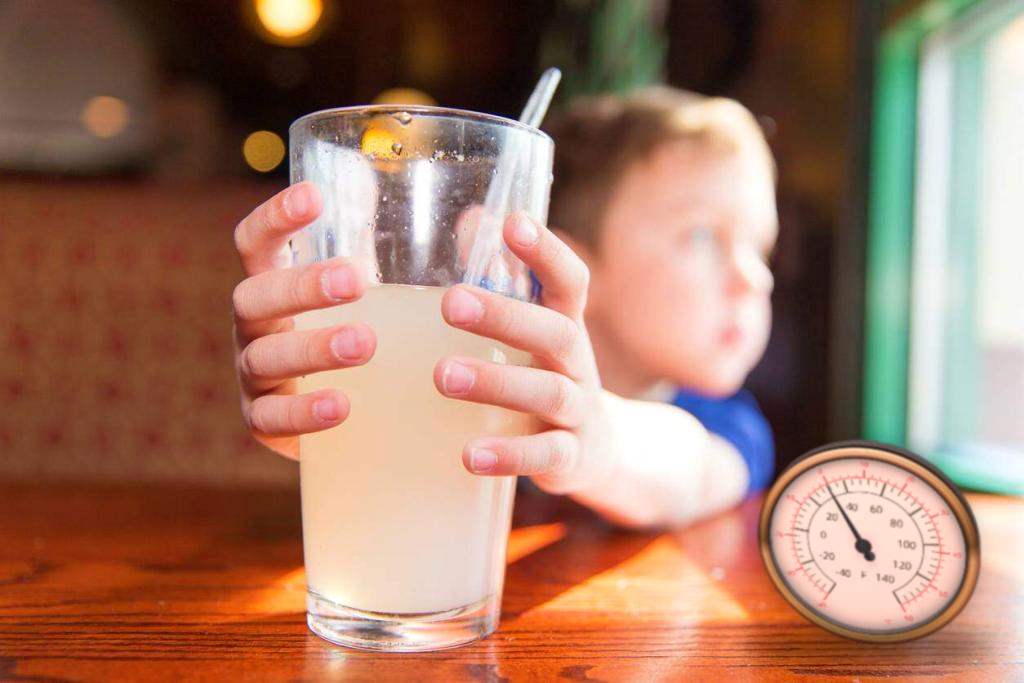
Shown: value=32 unit=°F
